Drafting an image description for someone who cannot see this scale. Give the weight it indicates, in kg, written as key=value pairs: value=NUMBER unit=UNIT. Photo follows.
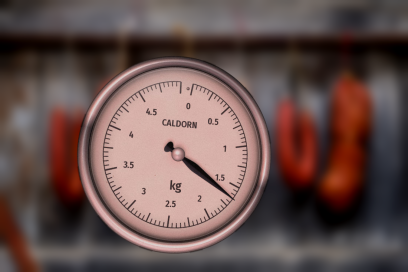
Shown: value=1.65 unit=kg
